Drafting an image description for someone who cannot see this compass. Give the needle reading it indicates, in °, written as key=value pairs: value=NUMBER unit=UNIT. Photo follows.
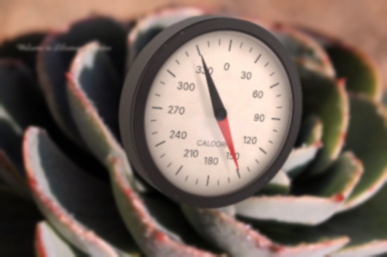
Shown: value=150 unit=°
